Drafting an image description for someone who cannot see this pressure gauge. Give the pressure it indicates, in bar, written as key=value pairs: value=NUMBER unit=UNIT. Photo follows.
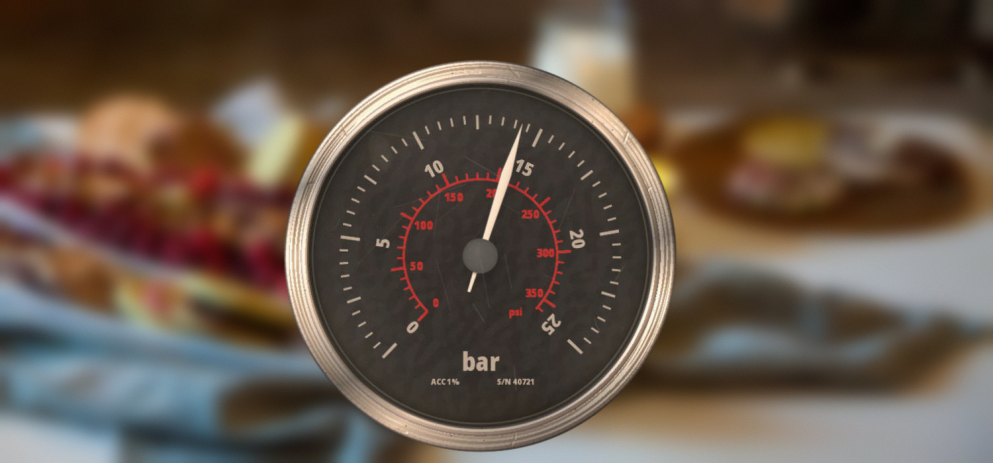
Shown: value=14.25 unit=bar
